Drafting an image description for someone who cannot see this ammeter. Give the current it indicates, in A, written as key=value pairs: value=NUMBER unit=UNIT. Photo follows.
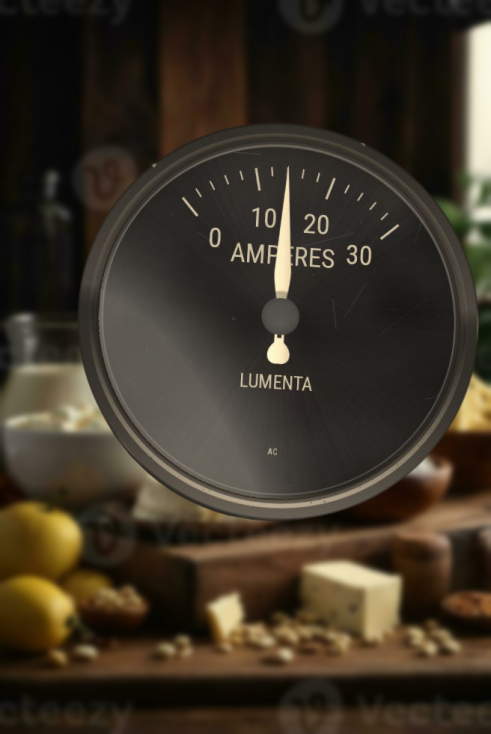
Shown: value=14 unit=A
